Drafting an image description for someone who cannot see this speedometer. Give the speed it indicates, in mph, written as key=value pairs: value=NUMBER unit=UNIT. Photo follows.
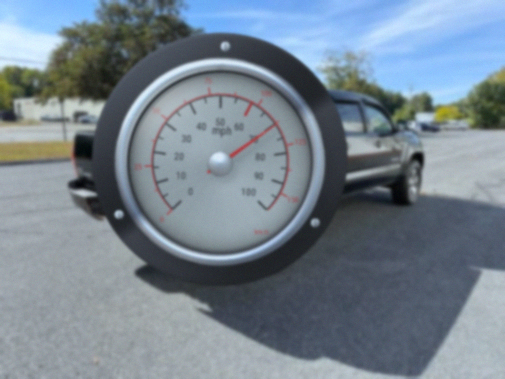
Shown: value=70 unit=mph
